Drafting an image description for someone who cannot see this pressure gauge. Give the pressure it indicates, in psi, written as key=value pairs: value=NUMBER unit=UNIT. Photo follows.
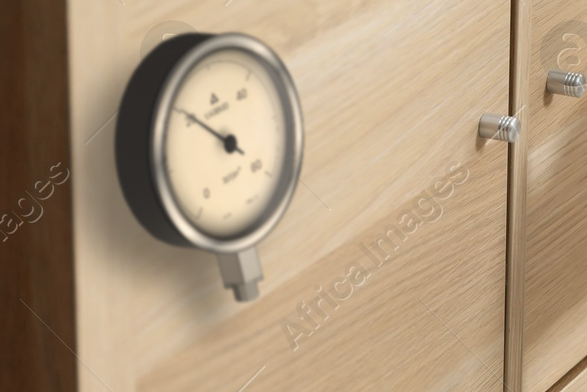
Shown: value=20 unit=psi
